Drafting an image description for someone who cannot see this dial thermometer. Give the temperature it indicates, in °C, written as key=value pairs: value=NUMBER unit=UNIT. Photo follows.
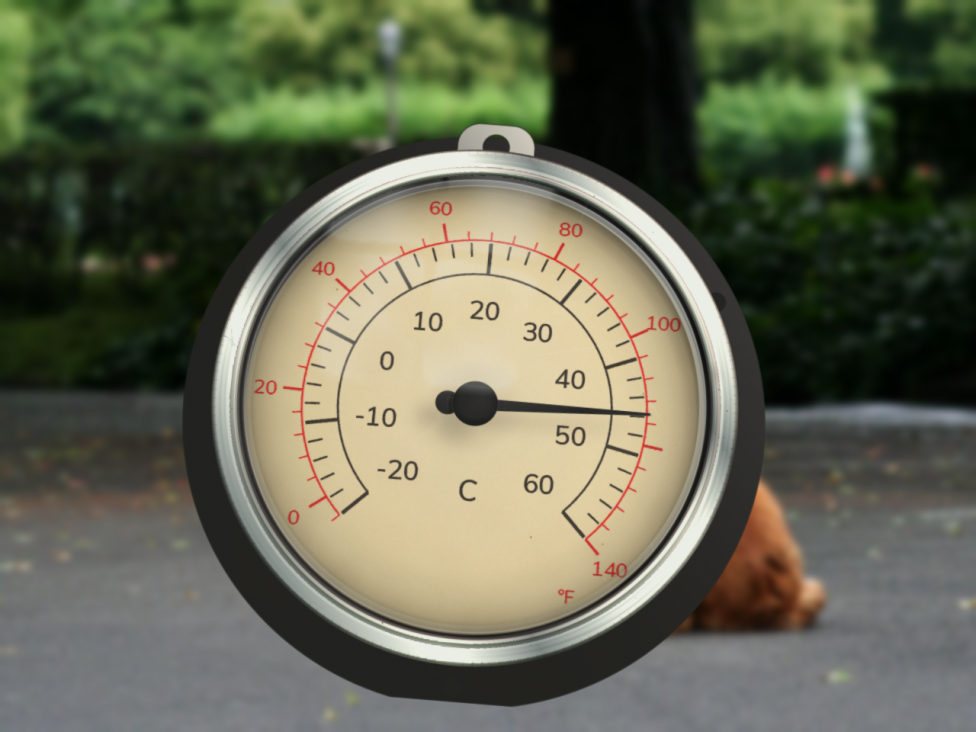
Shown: value=46 unit=°C
